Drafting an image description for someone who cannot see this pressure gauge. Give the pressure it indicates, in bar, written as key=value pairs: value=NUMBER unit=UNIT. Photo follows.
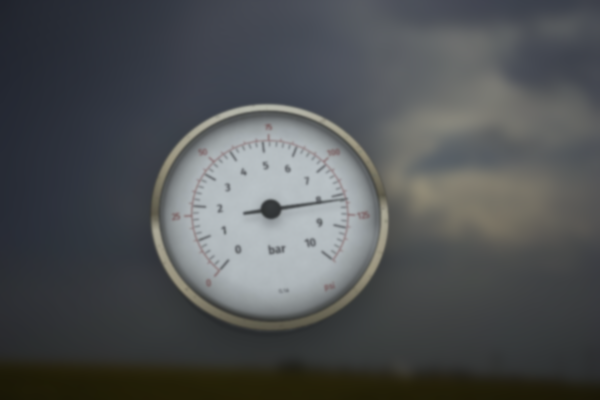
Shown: value=8.2 unit=bar
